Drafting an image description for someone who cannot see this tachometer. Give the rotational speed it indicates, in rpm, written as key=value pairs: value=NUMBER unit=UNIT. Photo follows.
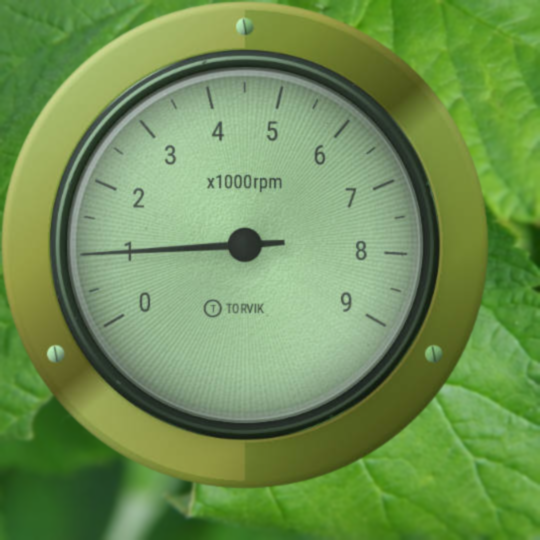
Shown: value=1000 unit=rpm
